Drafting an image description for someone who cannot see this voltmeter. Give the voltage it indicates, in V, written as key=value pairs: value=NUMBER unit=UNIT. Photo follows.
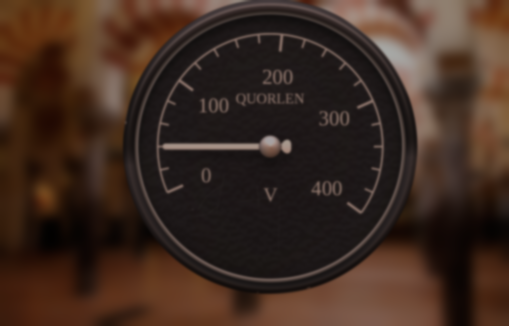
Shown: value=40 unit=V
